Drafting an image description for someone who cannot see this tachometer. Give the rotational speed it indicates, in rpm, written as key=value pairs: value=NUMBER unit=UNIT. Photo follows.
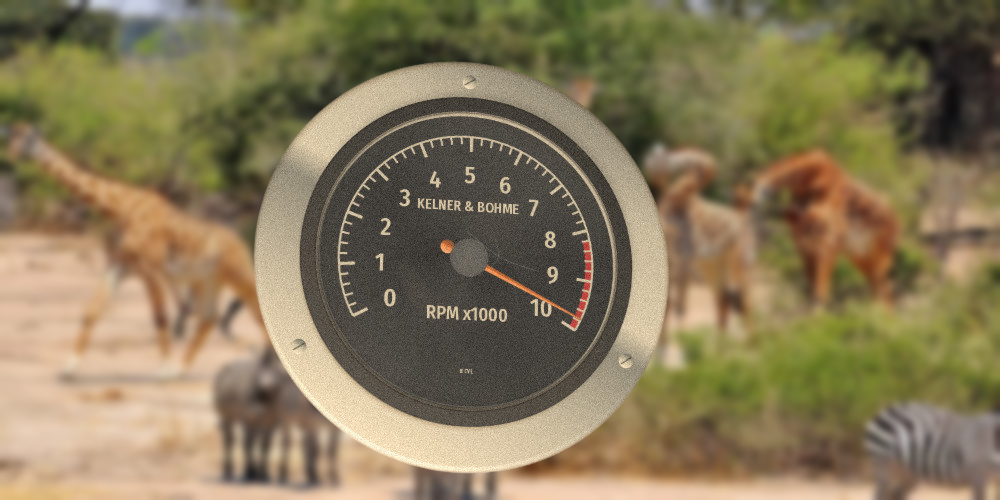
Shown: value=9800 unit=rpm
